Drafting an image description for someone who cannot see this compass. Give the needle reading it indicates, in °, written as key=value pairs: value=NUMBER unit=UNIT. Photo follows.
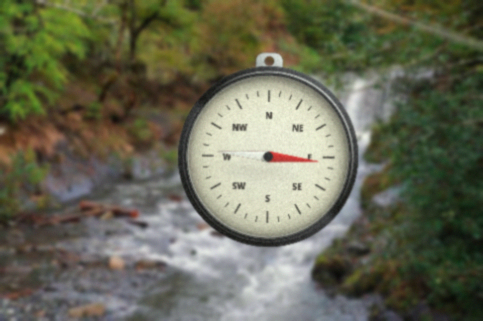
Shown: value=95 unit=°
